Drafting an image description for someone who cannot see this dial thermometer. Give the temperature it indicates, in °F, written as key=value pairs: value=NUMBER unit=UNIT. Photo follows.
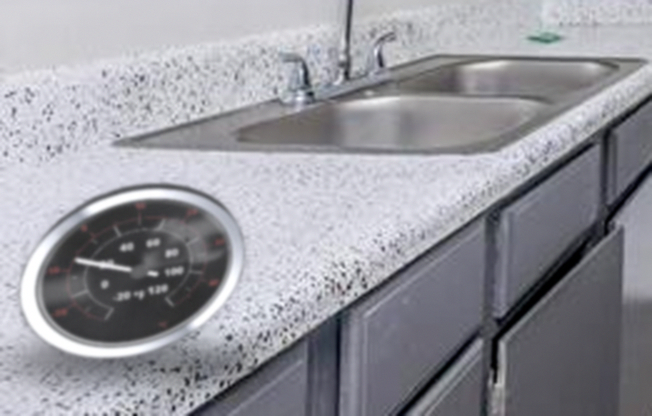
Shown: value=20 unit=°F
